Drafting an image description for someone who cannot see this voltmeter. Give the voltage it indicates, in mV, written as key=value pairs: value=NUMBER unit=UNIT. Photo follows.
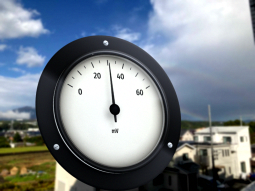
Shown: value=30 unit=mV
